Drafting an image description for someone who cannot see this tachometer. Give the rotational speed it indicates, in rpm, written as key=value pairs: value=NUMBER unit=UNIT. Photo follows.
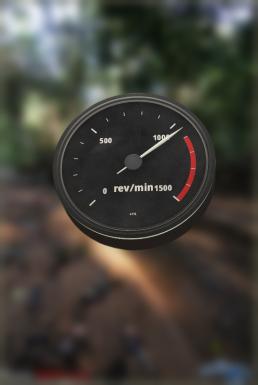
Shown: value=1050 unit=rpm
